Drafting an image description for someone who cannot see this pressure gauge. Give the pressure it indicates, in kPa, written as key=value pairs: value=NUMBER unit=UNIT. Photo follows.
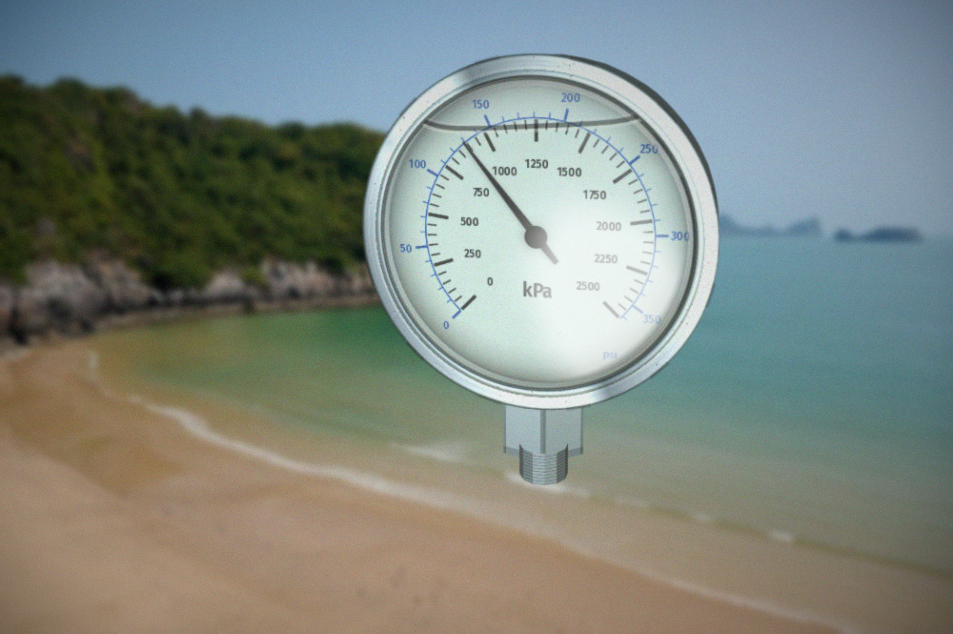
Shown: value=900 unit=kPa
